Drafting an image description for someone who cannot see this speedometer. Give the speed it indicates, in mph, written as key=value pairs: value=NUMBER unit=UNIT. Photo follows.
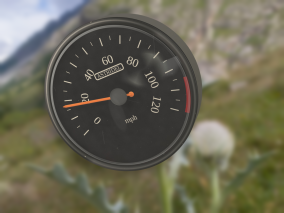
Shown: value=17.5 unit=mph
